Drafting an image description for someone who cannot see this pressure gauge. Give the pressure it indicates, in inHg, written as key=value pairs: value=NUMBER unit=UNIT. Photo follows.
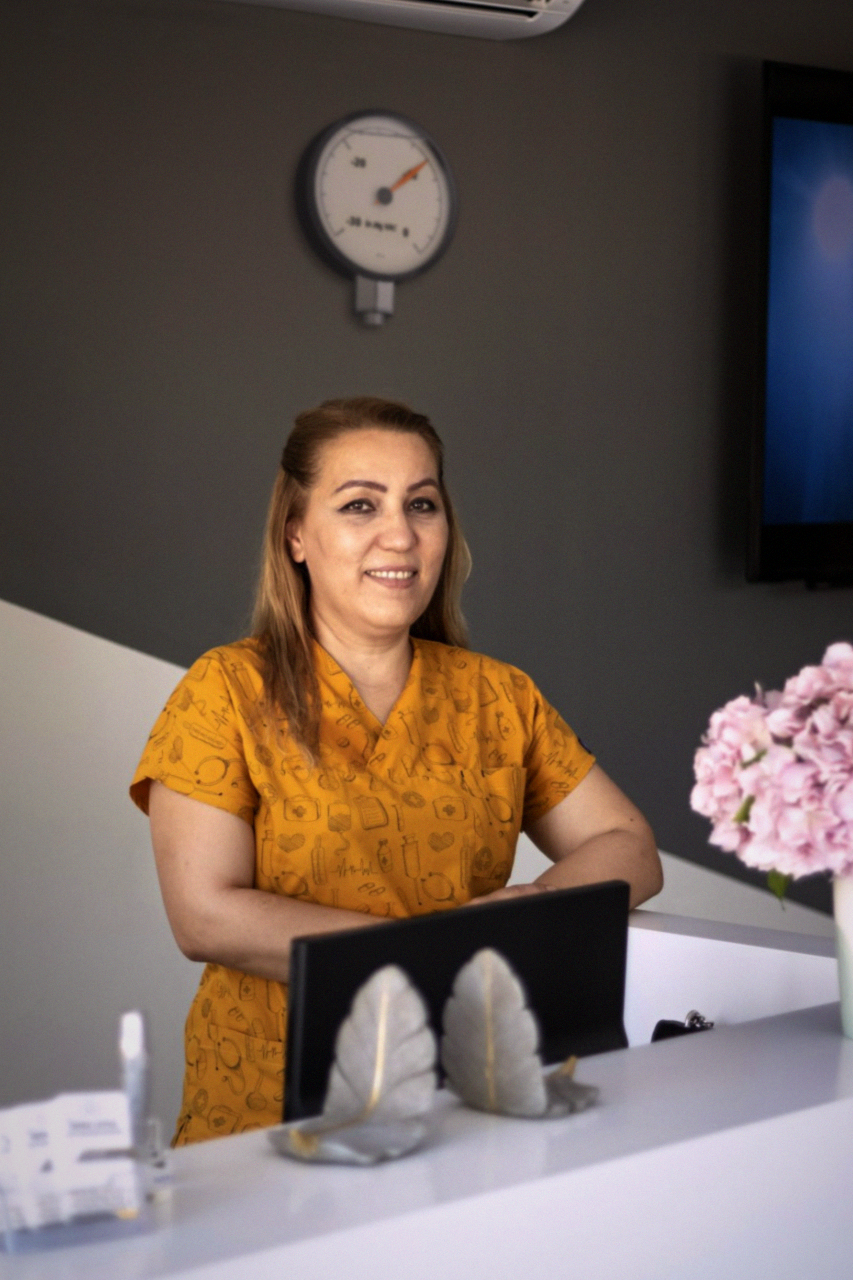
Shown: value=-10 unit=inHg
